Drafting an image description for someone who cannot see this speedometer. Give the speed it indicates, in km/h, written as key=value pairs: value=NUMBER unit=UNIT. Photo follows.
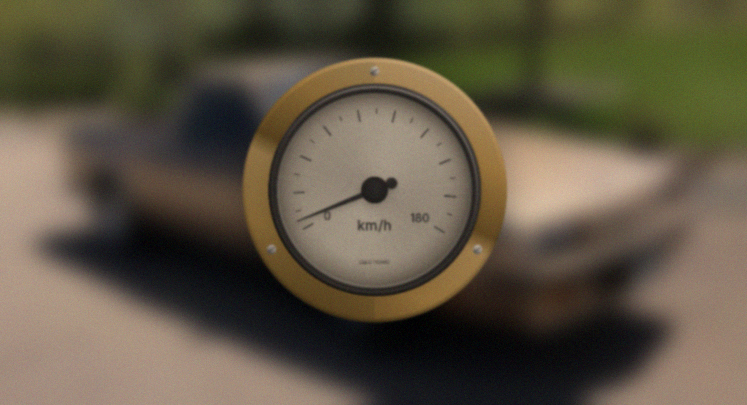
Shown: value=5 unit=km/h
